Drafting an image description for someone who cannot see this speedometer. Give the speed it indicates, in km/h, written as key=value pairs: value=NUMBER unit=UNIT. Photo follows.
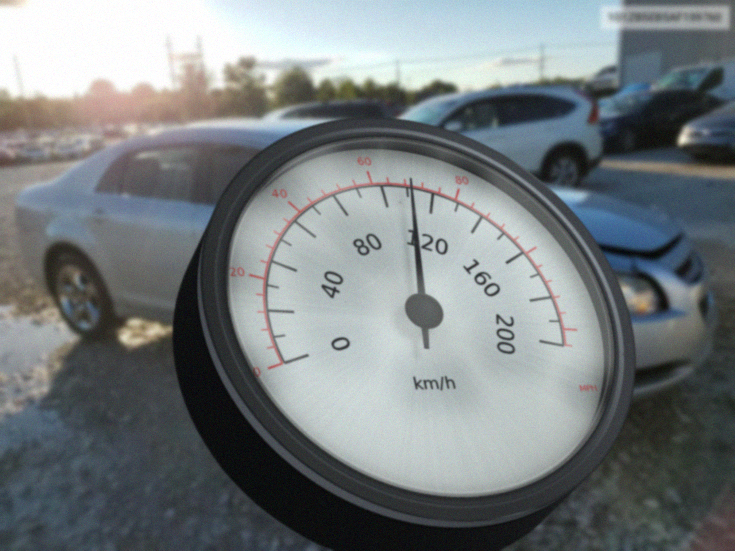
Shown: value=110 unit=km/h
